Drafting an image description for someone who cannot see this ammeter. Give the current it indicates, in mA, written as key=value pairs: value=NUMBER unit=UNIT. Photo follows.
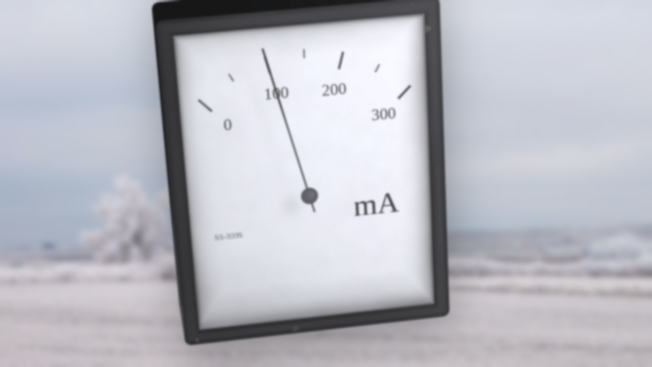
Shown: value=100 unit=mA
